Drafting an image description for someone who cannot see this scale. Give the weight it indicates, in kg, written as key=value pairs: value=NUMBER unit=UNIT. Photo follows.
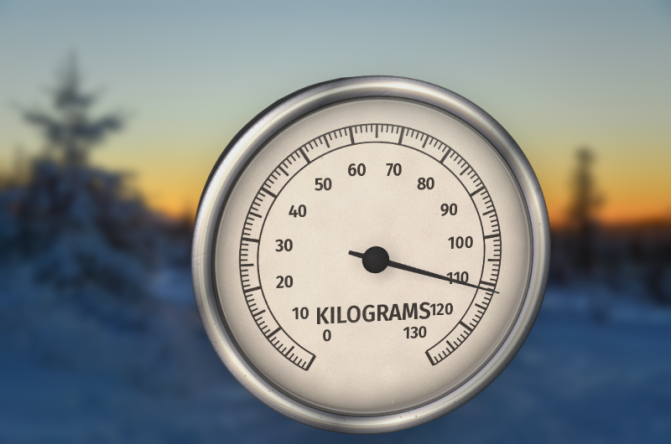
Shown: value=111 unit=kg
